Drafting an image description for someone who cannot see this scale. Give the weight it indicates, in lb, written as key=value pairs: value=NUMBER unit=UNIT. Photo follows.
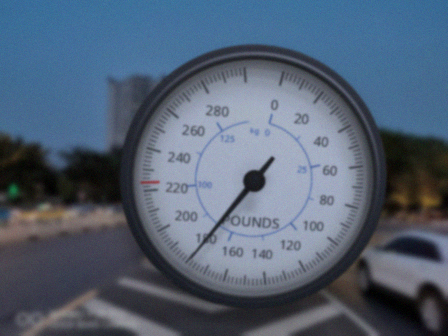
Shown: value=180 unit=lb
